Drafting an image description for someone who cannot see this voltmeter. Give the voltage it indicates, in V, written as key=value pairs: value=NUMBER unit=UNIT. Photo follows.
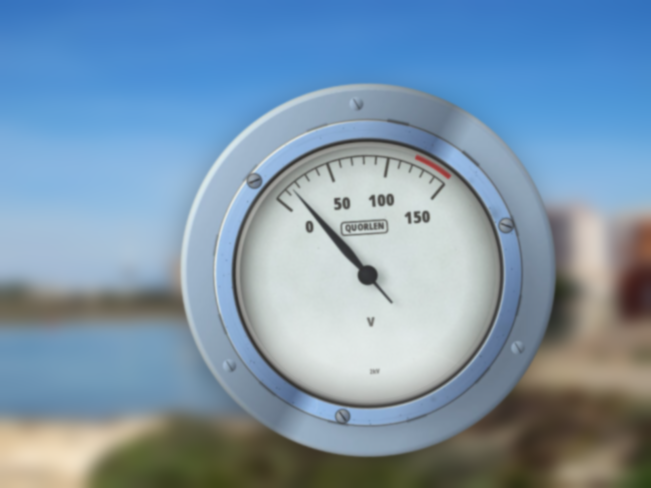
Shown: value=15 unit=V
